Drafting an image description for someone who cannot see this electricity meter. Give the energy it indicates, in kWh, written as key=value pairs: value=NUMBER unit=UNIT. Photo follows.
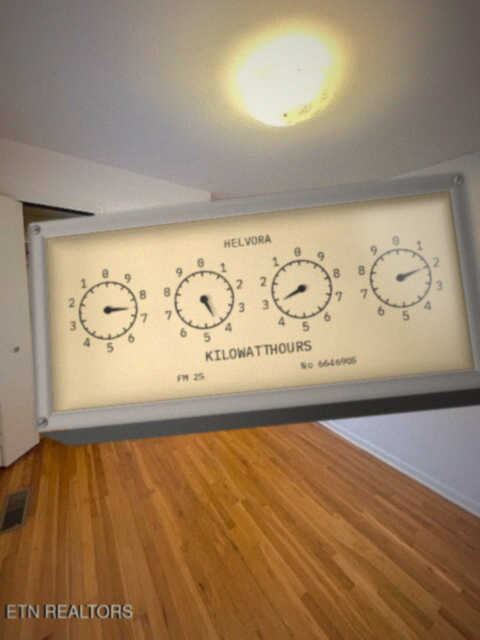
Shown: value=7432 unit=kWh
